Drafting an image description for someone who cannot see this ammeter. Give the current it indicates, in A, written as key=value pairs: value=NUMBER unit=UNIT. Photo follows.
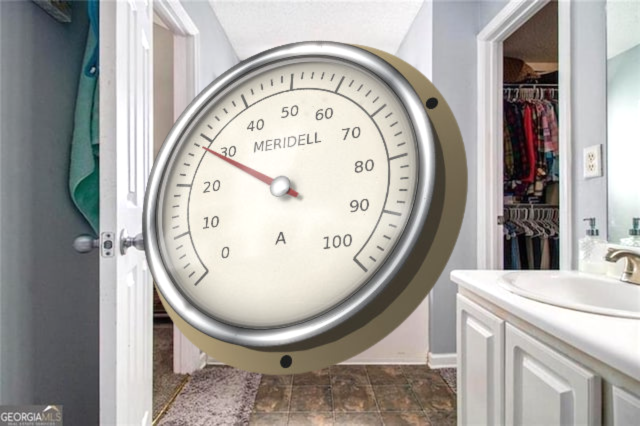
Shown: value=28 unit=A
